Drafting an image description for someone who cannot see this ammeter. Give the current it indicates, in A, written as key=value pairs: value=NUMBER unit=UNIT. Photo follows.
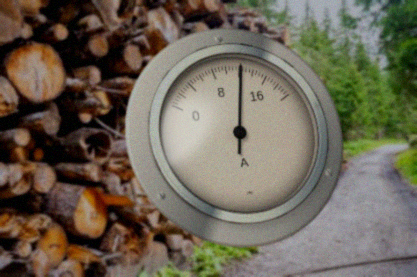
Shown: value=12 unit=A
